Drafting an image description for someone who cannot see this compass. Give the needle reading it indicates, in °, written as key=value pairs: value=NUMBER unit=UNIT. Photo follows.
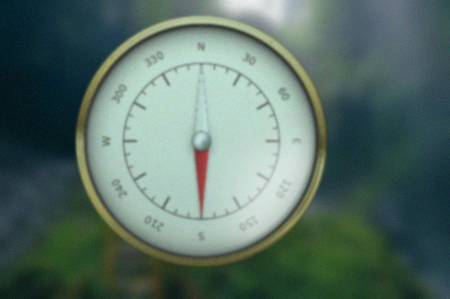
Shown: value=180 unit=°
